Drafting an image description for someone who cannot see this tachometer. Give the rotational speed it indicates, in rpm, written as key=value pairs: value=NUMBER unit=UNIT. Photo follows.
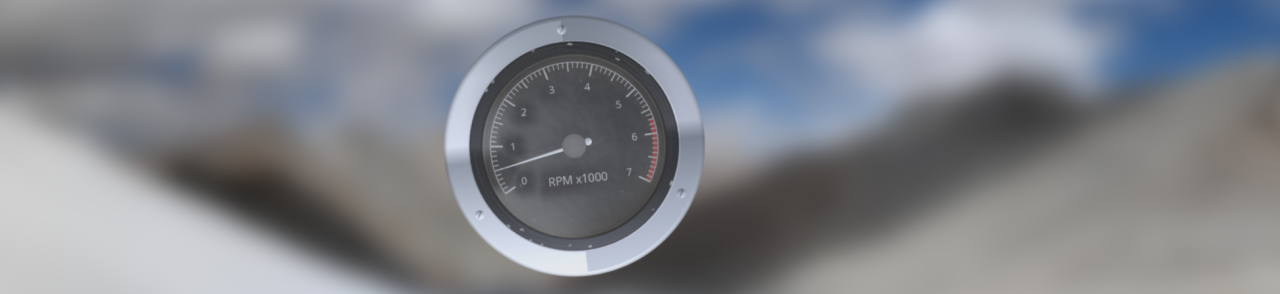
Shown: value=500 unit=rpm
